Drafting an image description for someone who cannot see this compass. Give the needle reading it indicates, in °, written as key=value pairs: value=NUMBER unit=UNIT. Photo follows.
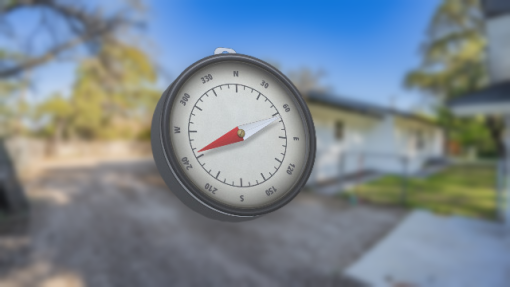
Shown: value=245 unit=°
